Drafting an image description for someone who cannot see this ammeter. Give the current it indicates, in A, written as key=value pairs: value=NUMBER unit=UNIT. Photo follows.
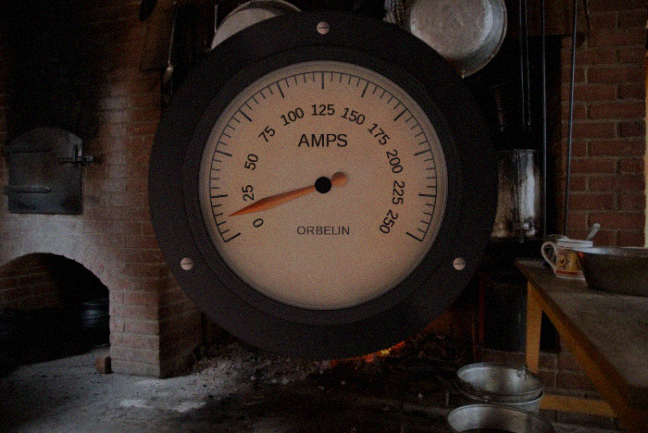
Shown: value=12.5 unit=A
